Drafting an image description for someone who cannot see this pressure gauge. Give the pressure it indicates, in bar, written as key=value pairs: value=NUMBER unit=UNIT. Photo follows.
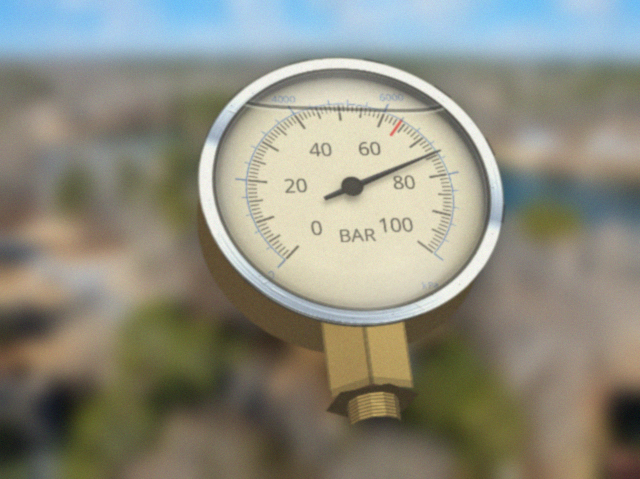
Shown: value=75 unit=bar
